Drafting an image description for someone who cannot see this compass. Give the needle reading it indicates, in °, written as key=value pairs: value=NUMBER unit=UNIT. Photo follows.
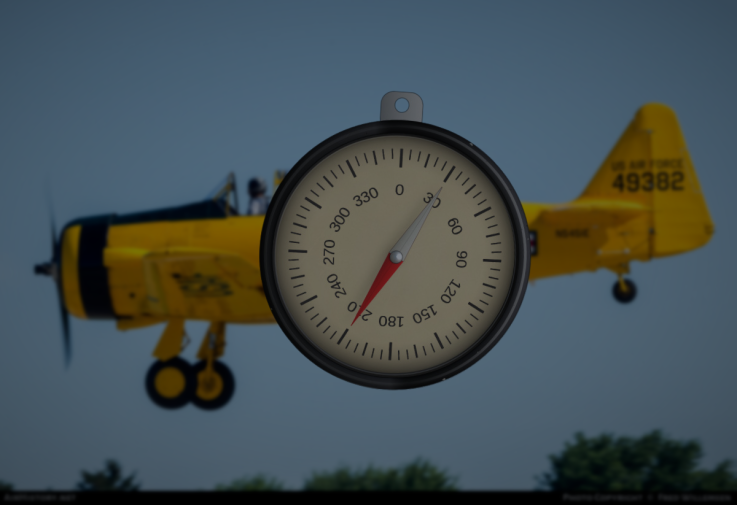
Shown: value=210 unit=°
